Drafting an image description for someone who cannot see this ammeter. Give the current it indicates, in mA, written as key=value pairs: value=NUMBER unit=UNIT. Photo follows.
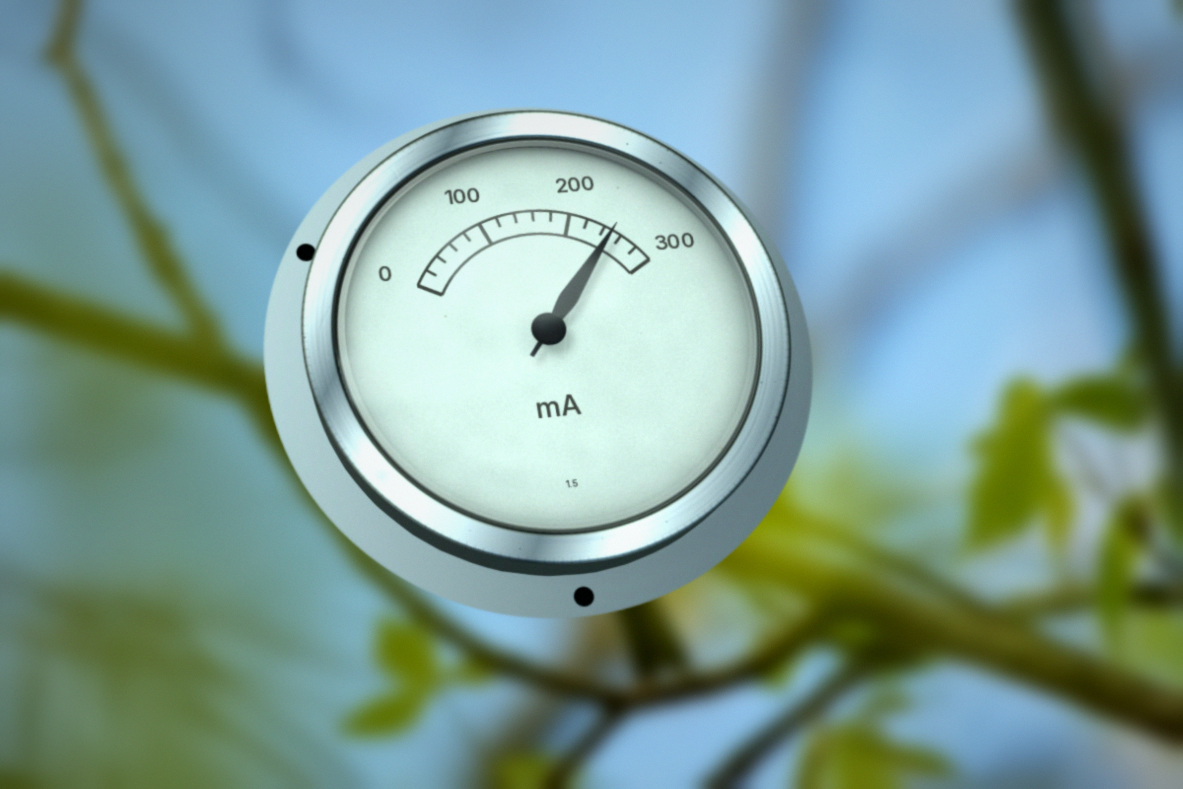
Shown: value=250 unit=mA
